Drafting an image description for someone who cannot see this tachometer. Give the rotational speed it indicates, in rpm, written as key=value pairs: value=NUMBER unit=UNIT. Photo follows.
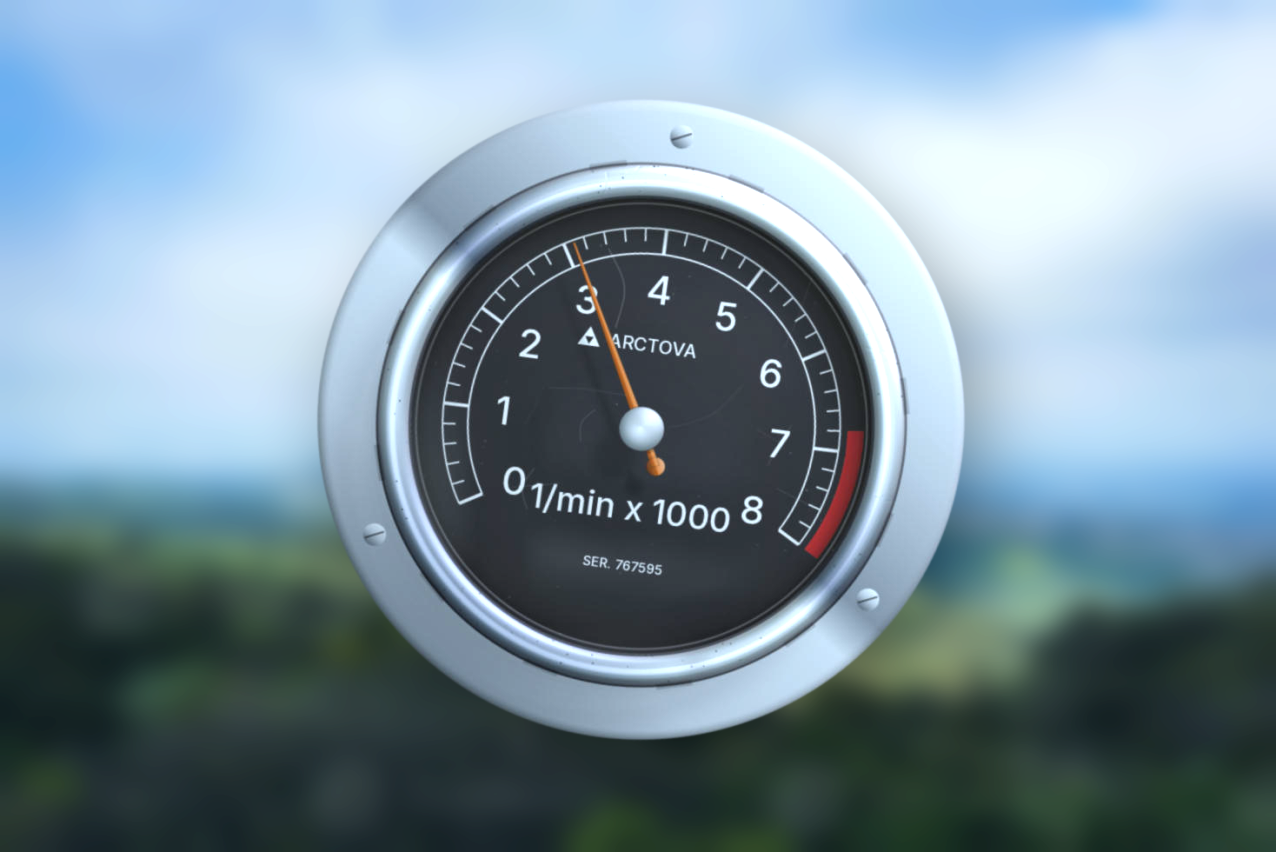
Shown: value=3100 unit=rpm
